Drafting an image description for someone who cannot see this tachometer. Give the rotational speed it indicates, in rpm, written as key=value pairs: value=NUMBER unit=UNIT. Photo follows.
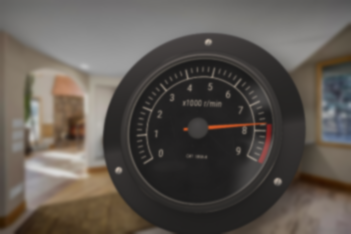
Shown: value=7800 unit=rpm
